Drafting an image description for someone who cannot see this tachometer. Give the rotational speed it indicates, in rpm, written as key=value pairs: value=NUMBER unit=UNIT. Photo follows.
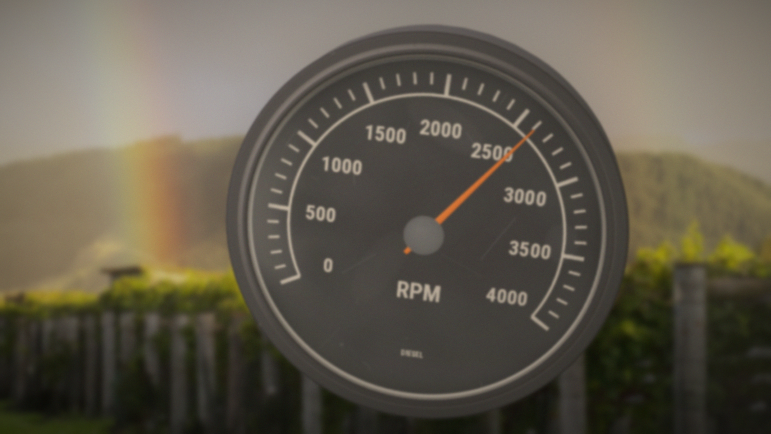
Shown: value=2600 unit=rpm
